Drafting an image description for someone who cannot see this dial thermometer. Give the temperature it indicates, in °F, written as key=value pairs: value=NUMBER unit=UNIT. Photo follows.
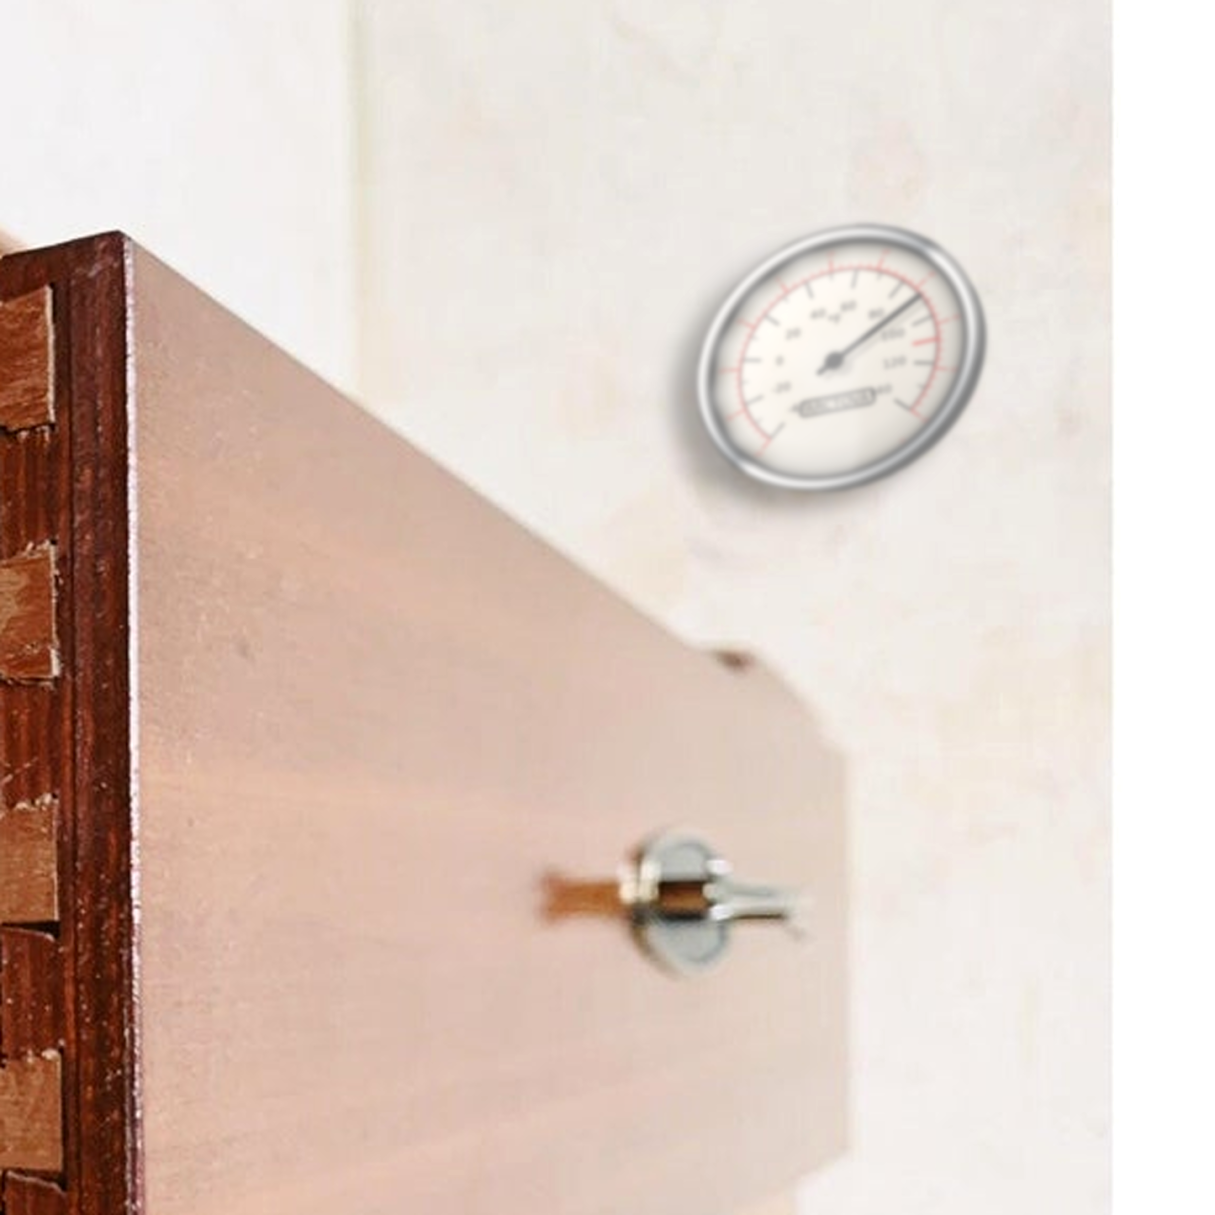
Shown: value=90 unit=°F
